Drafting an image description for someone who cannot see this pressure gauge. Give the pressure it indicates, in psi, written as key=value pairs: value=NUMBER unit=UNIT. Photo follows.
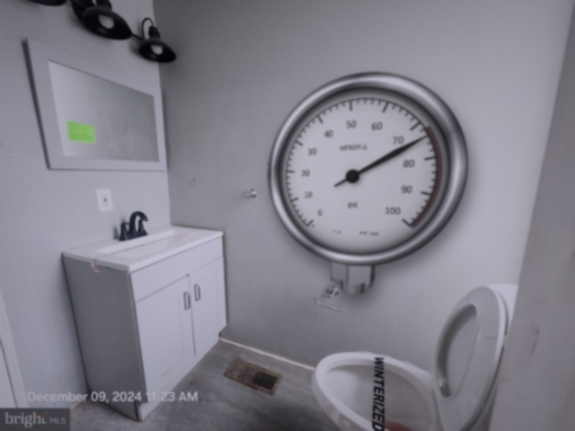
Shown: value=74 unit=psi
